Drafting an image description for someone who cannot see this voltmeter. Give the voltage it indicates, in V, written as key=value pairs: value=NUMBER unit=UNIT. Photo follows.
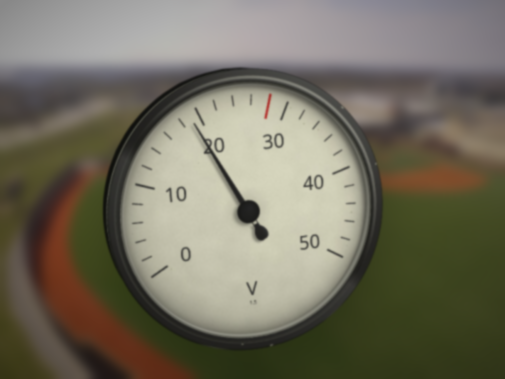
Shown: value=19 unit=V
